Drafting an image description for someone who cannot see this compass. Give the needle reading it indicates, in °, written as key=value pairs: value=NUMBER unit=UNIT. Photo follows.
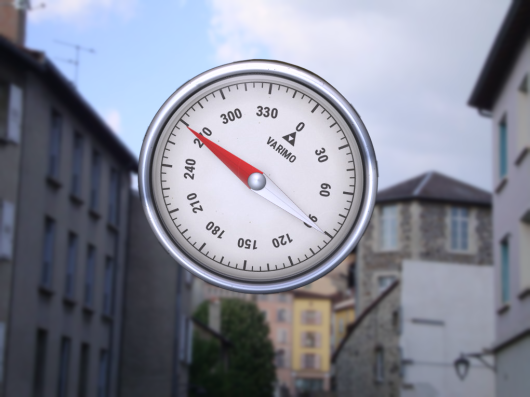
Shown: value=270 unit=°
